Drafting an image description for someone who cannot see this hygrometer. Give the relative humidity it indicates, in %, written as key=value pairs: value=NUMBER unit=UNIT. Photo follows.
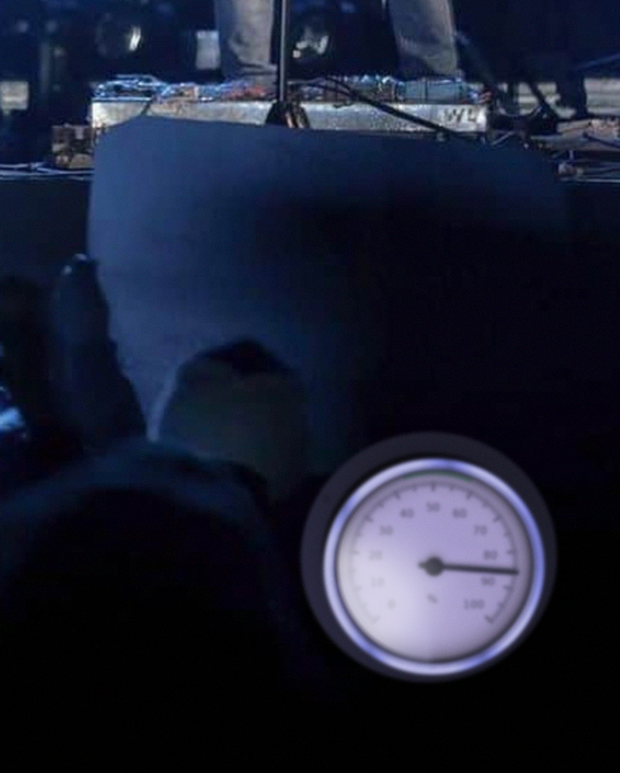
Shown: value=85 unit=%
